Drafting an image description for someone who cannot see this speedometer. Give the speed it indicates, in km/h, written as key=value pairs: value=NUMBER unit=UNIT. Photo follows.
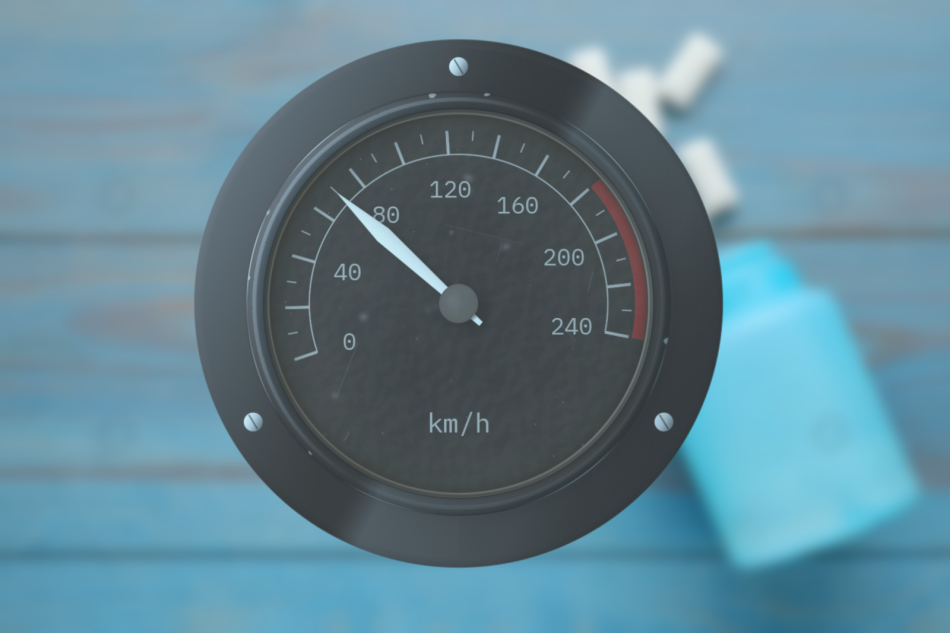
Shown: value=70 unit=km/h
